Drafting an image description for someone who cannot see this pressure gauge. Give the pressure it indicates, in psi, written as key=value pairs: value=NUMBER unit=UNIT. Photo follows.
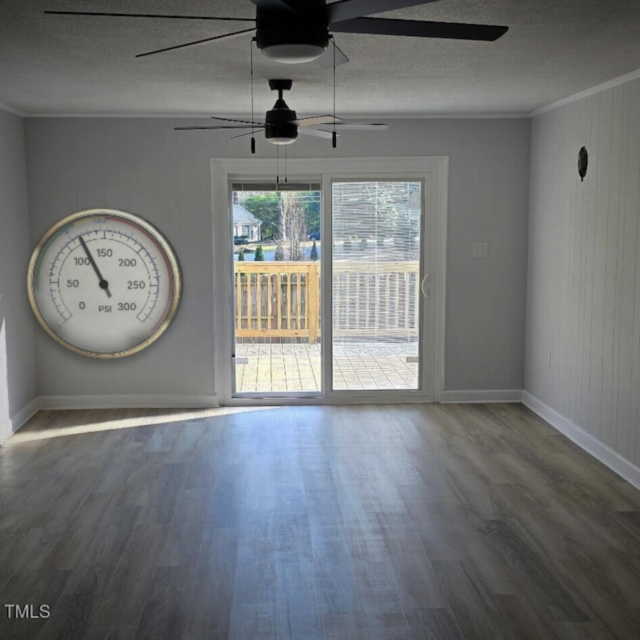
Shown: value=120 unit=psi
